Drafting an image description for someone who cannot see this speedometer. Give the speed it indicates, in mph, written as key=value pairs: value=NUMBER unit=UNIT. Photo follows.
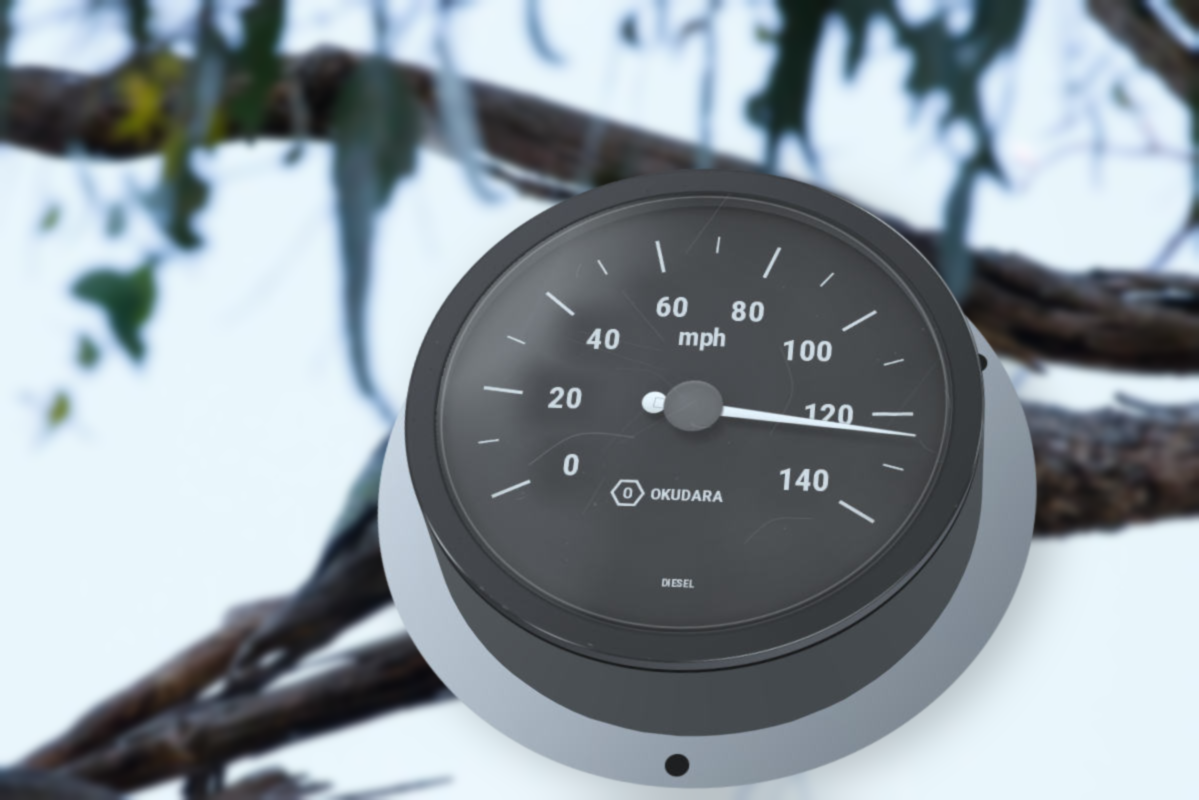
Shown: value=125 unit=mph
